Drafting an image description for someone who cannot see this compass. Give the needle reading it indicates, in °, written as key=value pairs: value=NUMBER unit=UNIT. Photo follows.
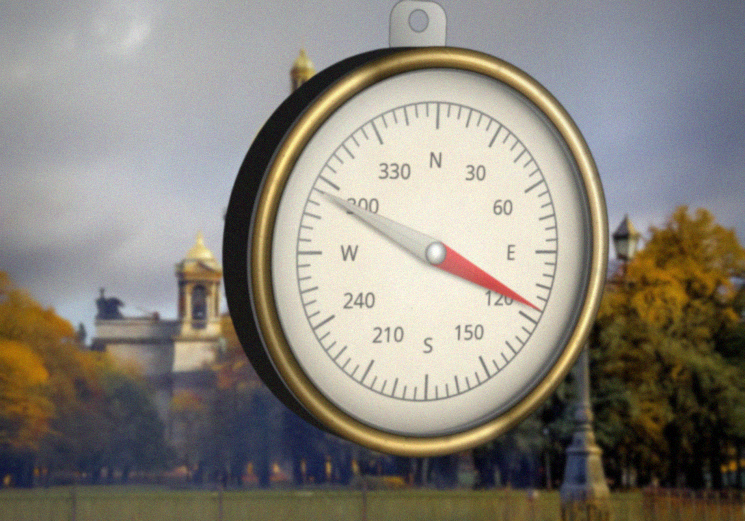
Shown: value=115 unit=°
